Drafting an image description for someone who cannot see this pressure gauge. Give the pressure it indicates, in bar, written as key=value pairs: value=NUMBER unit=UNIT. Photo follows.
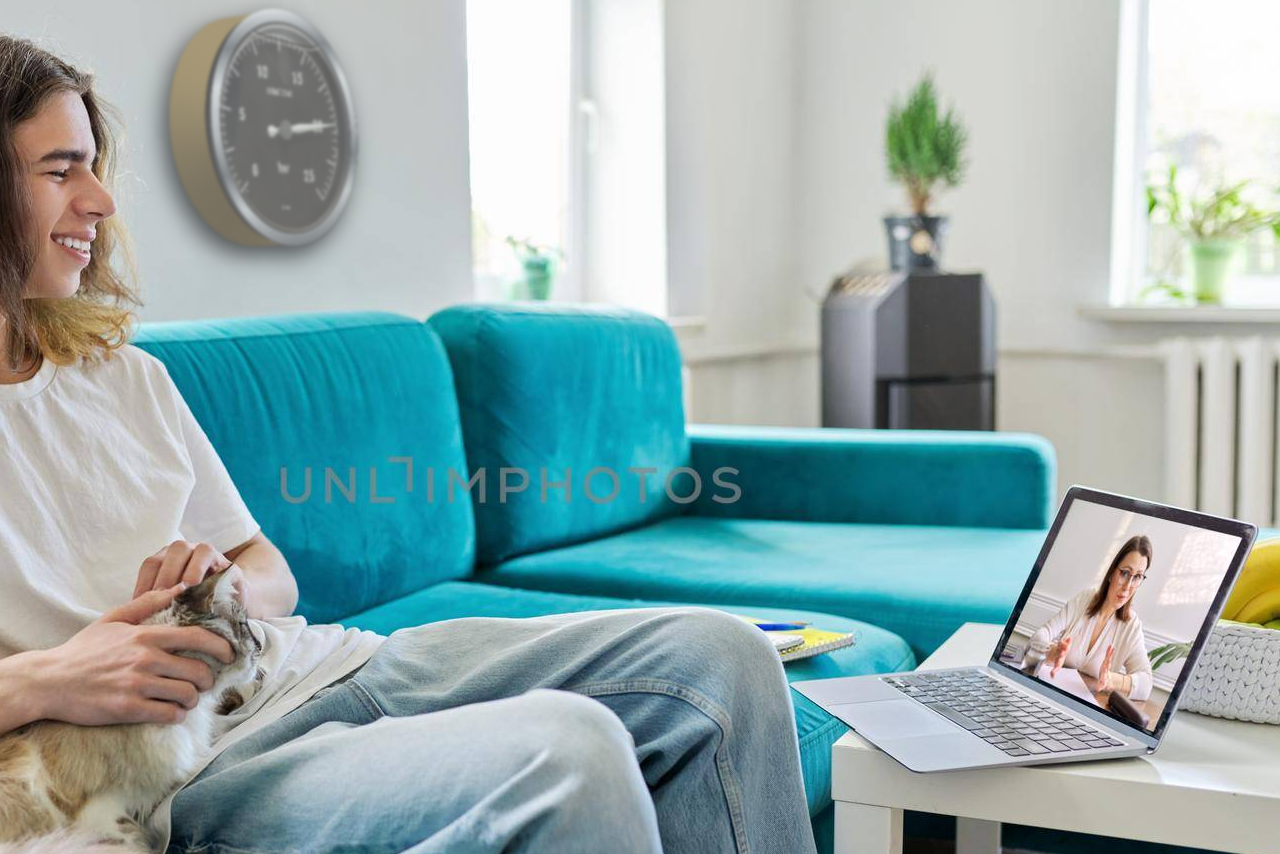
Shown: value=20 unit=bar
